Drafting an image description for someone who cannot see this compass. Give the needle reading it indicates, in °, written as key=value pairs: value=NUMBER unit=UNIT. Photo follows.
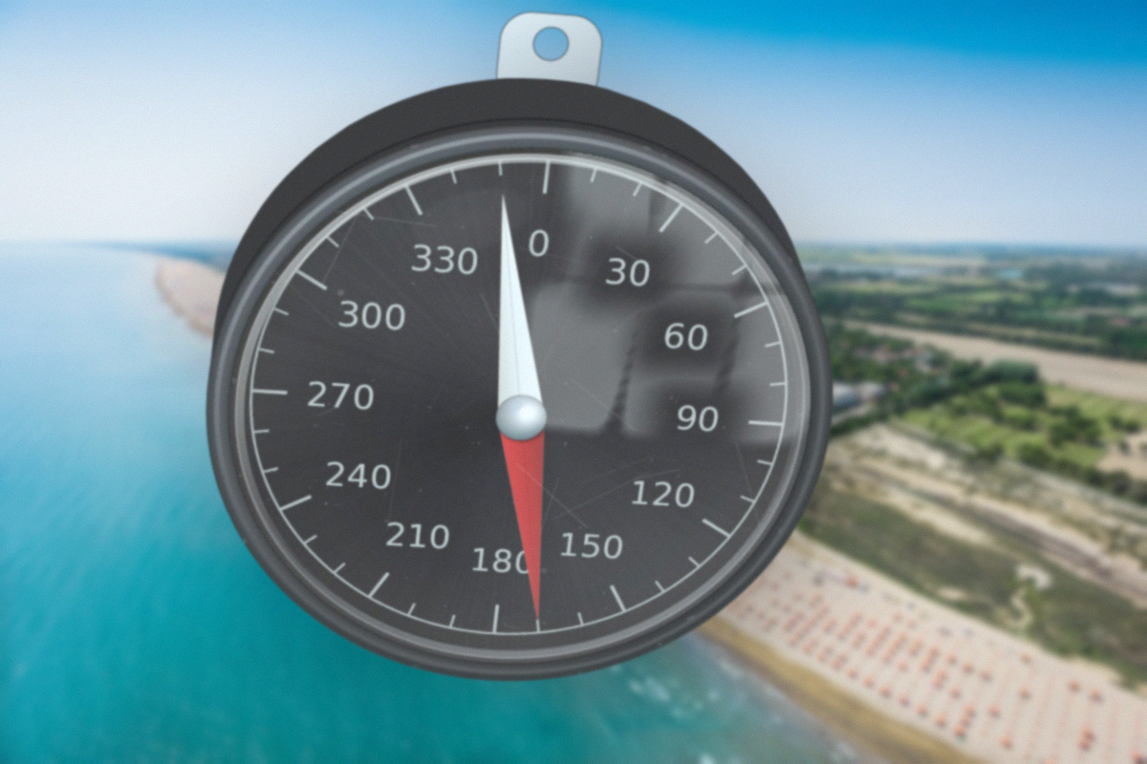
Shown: value=170 unit=°
